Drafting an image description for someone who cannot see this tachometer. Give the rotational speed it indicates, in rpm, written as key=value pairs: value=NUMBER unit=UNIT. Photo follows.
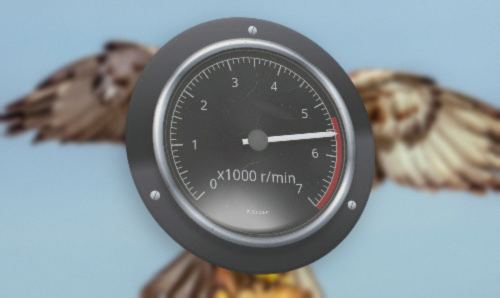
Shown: value=5600 unit=rpm
